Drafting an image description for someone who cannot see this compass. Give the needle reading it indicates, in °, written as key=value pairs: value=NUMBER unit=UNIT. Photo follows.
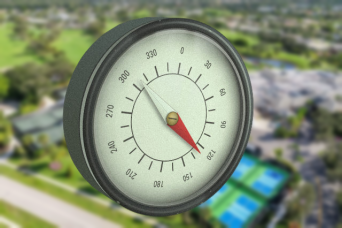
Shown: value=127.5 unit=°
